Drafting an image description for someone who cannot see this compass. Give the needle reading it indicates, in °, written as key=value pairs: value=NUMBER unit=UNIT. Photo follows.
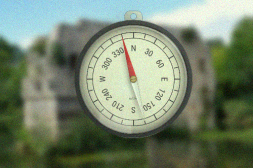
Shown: value=345 unit=°
